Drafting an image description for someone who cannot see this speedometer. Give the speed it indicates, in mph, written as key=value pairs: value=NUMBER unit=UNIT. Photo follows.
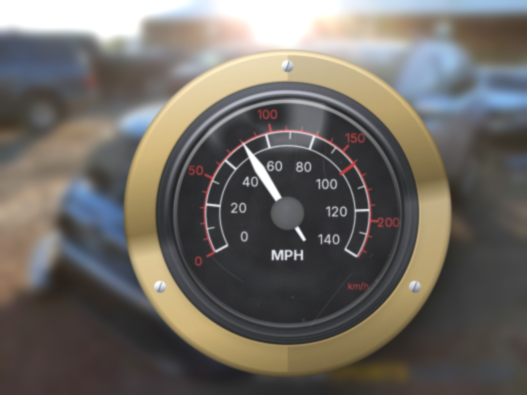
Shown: value=50 unit=mph
